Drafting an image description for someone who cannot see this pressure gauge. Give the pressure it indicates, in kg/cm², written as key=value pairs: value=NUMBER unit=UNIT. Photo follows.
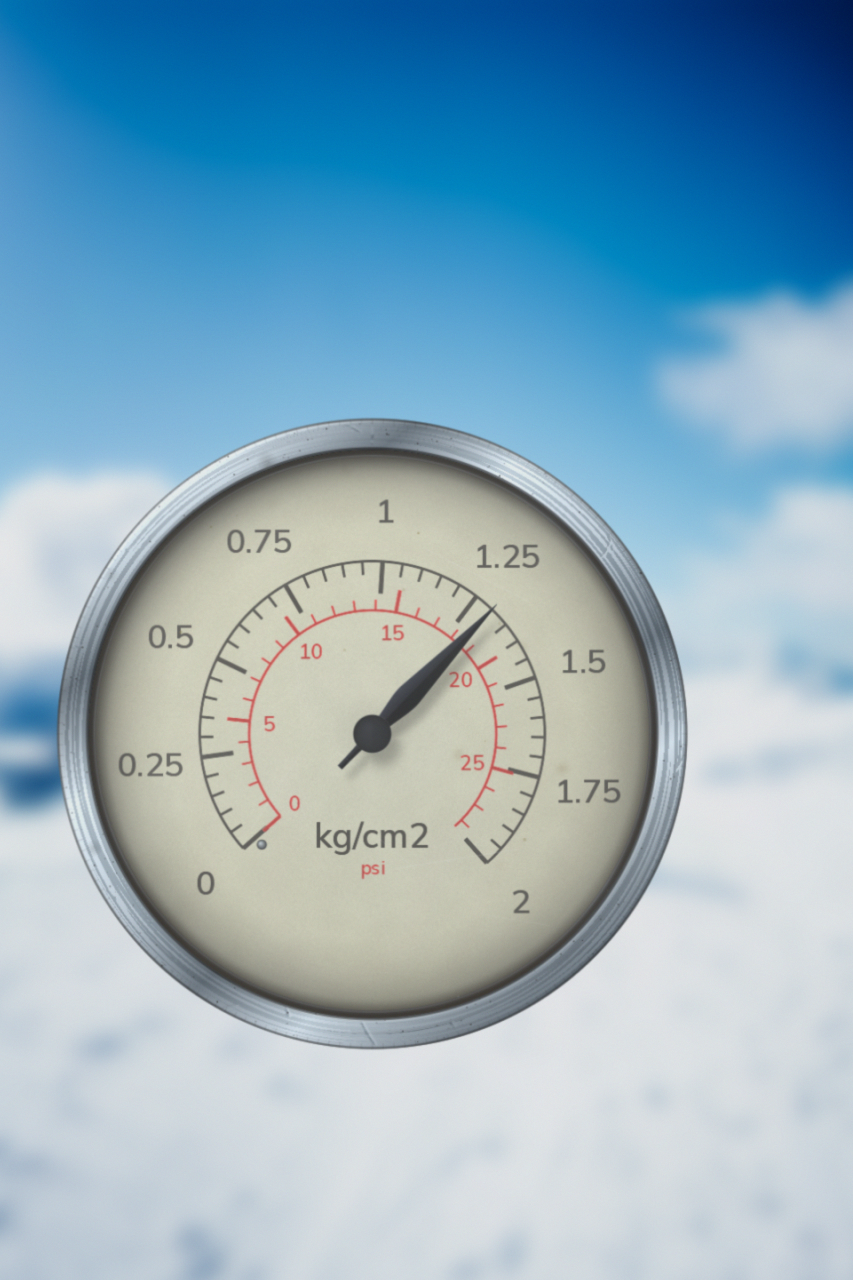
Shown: value=1.3 unit=kg/cm²
